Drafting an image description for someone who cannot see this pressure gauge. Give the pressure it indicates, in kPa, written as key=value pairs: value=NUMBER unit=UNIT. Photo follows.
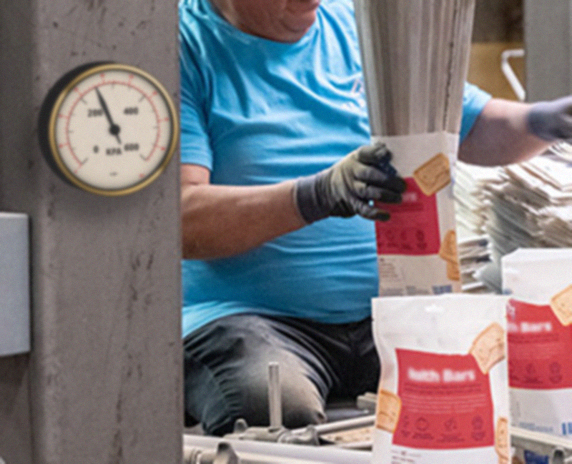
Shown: value=250 unit=kPa
